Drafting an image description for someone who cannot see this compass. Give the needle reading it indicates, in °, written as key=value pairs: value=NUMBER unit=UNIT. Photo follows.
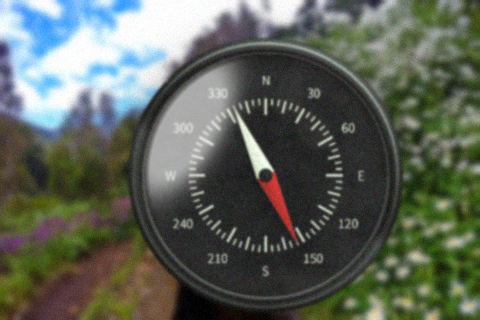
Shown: value=155 unit=°
